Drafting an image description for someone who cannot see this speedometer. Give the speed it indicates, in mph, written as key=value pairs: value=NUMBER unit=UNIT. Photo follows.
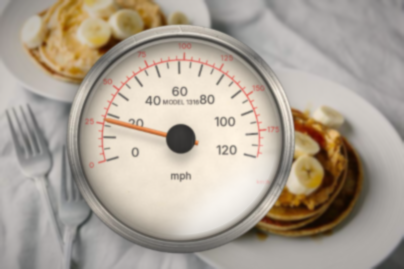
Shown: value=17.5 unit=mph
